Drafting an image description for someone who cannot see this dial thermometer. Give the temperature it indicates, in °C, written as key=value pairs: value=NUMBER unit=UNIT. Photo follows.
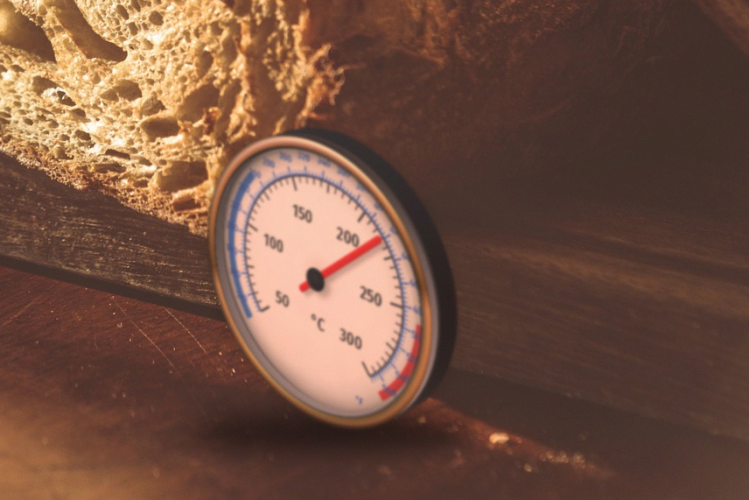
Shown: value=215 unit=°C
